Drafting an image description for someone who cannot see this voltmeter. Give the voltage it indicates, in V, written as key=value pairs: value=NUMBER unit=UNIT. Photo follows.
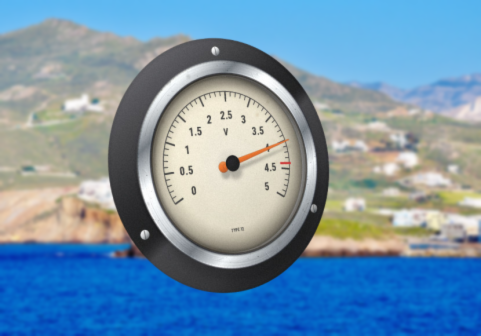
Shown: value=4 unit=V
